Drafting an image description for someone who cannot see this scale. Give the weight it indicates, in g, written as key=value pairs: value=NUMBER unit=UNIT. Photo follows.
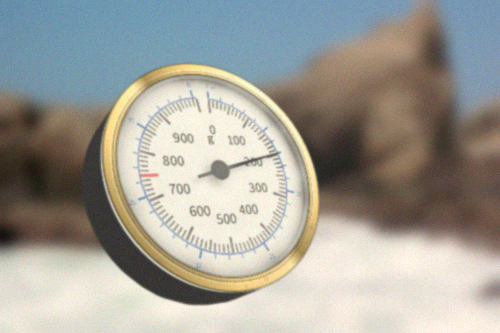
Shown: value=200 unit=g
